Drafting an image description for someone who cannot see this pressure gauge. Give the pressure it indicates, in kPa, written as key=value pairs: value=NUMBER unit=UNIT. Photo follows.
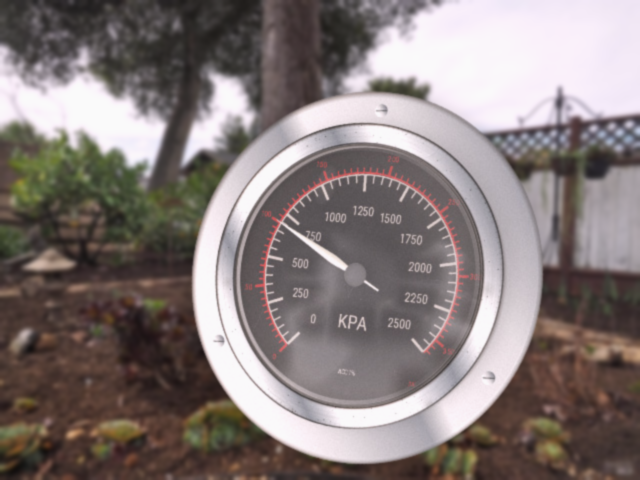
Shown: value=700 unit=kPa
